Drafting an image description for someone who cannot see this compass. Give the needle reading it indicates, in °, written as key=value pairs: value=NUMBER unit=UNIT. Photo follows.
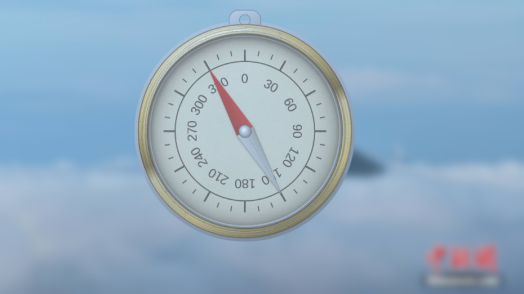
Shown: value=330 unit=°
